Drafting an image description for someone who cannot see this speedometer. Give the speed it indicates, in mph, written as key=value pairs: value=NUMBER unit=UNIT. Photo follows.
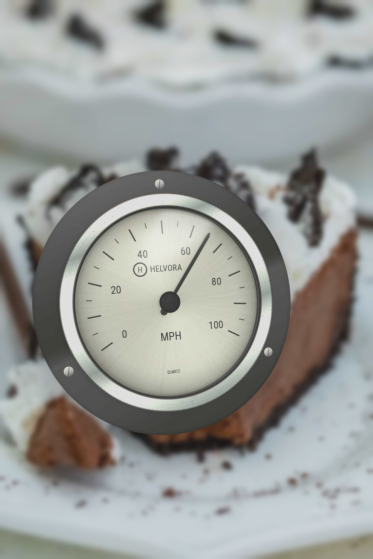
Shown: value=65 unit=mph
